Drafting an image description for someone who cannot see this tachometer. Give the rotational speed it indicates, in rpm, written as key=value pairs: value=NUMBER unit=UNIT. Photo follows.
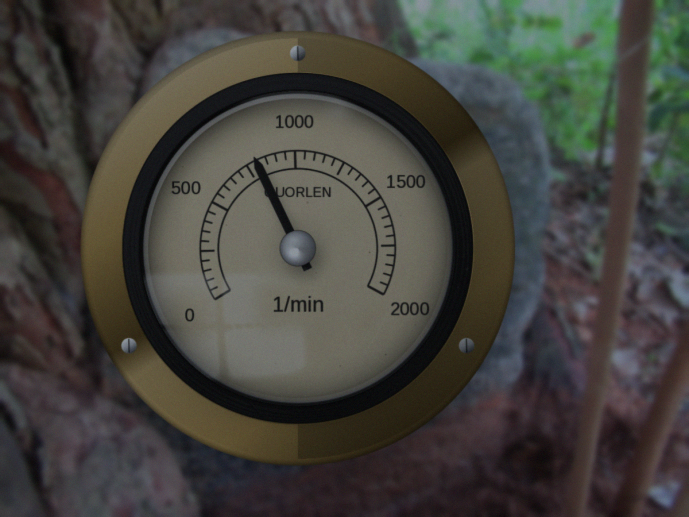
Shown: value=800 unit=rpm
